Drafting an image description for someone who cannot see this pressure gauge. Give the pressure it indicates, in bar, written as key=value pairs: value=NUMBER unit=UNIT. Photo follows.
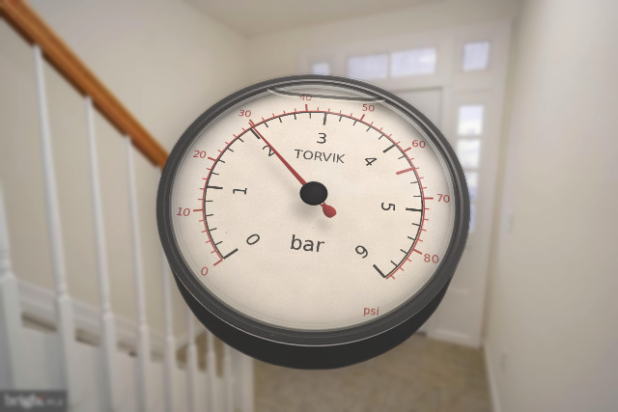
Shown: value=2 unit=bar
